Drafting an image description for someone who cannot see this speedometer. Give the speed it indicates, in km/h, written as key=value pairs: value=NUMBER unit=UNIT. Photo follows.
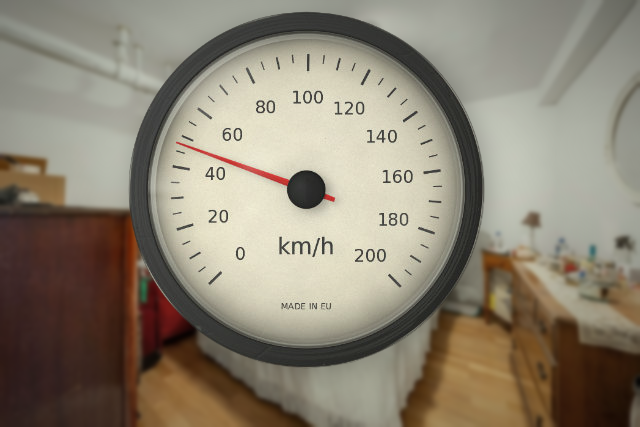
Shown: value=47.5 unit=km/h
